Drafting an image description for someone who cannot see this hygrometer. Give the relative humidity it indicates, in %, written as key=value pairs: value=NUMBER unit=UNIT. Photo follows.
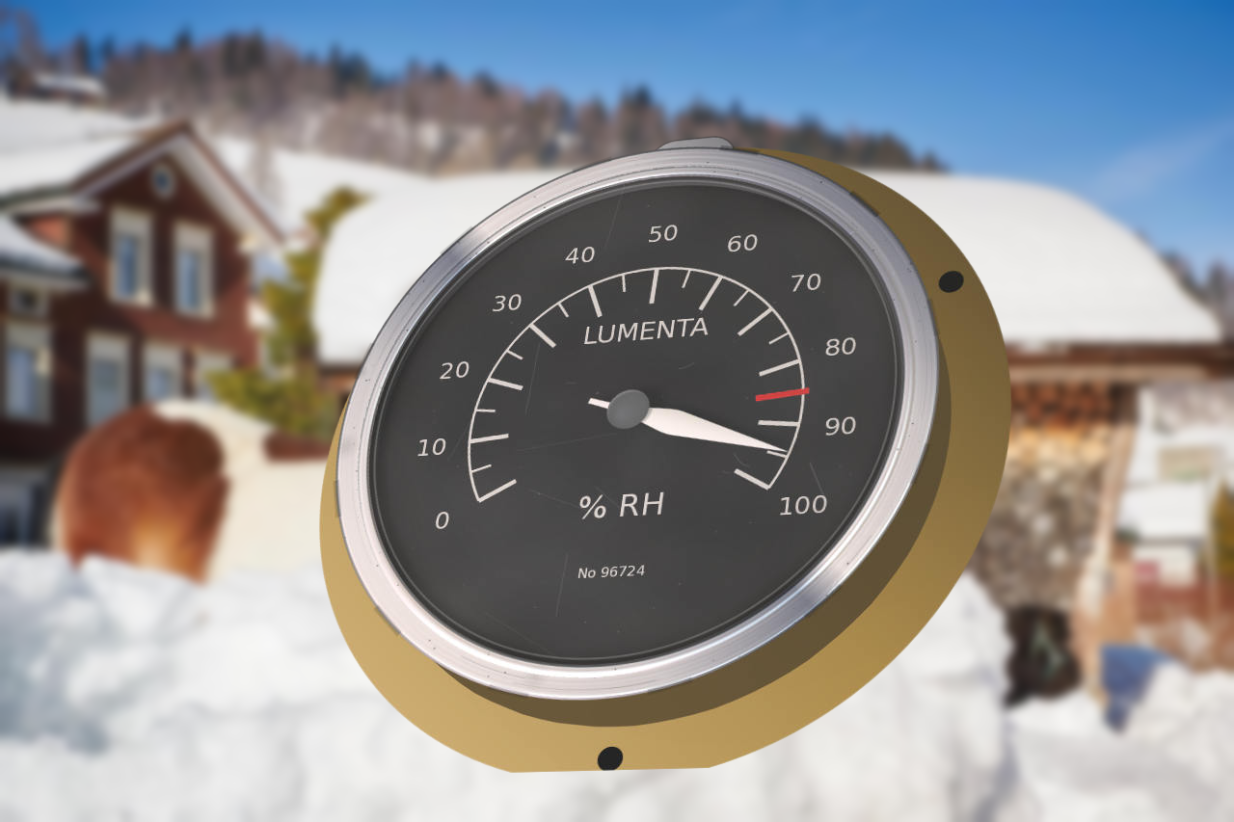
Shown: value=95 unit=%
